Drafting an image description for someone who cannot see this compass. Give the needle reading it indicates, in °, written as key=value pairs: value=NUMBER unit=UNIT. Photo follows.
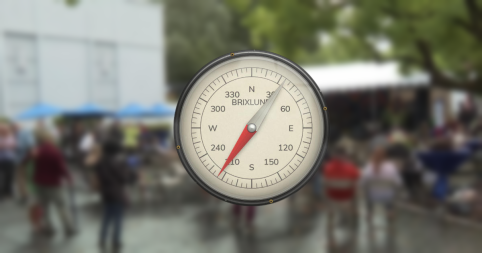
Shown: value=215 unit=°
